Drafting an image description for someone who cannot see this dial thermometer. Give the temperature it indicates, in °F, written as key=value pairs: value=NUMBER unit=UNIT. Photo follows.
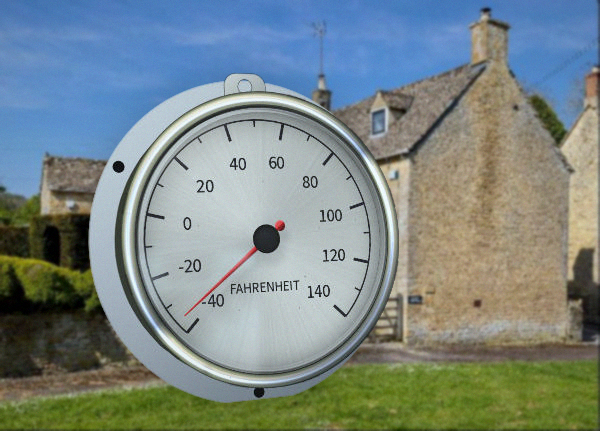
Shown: value=-35 unit=°F
